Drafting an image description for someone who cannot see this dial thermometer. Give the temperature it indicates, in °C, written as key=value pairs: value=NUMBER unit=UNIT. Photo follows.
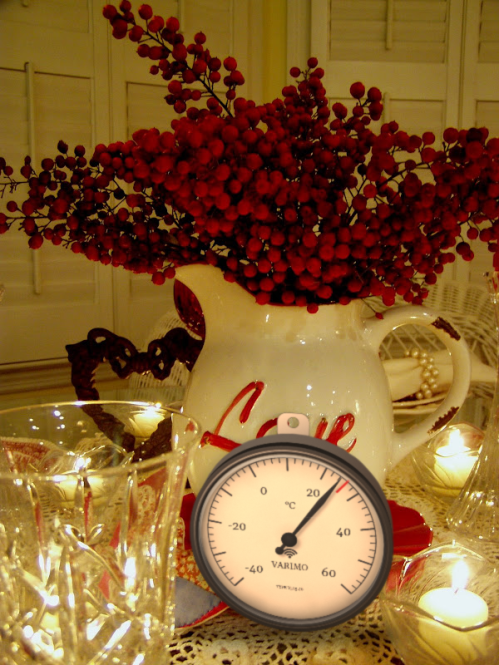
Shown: value=24 unit=°C
